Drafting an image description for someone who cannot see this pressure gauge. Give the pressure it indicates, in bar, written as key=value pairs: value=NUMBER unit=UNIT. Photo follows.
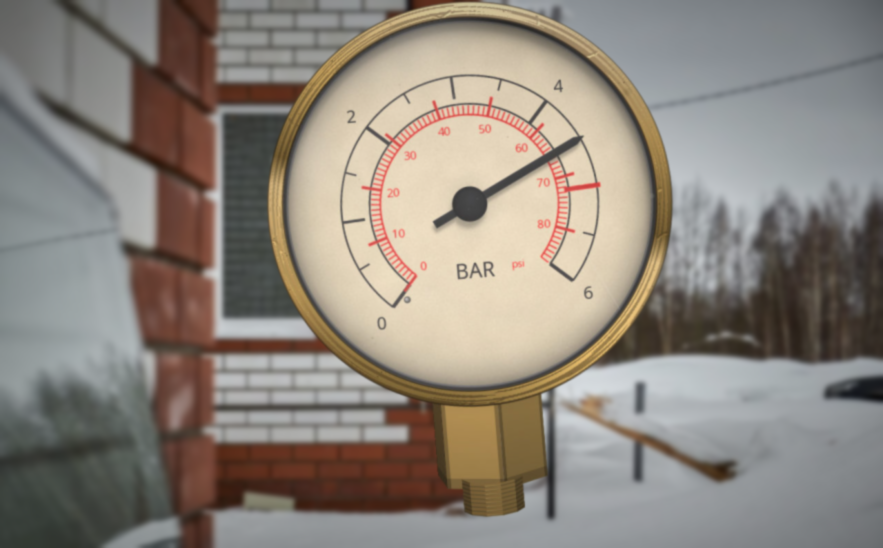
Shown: value=4.5 unit=bar
